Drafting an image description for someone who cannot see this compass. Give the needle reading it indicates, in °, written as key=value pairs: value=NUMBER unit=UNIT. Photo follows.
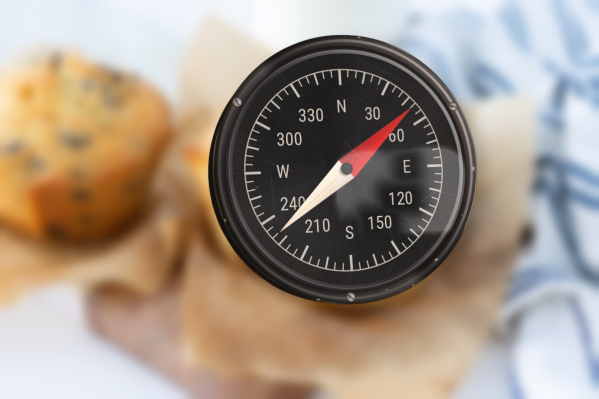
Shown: value=50 unit=°
